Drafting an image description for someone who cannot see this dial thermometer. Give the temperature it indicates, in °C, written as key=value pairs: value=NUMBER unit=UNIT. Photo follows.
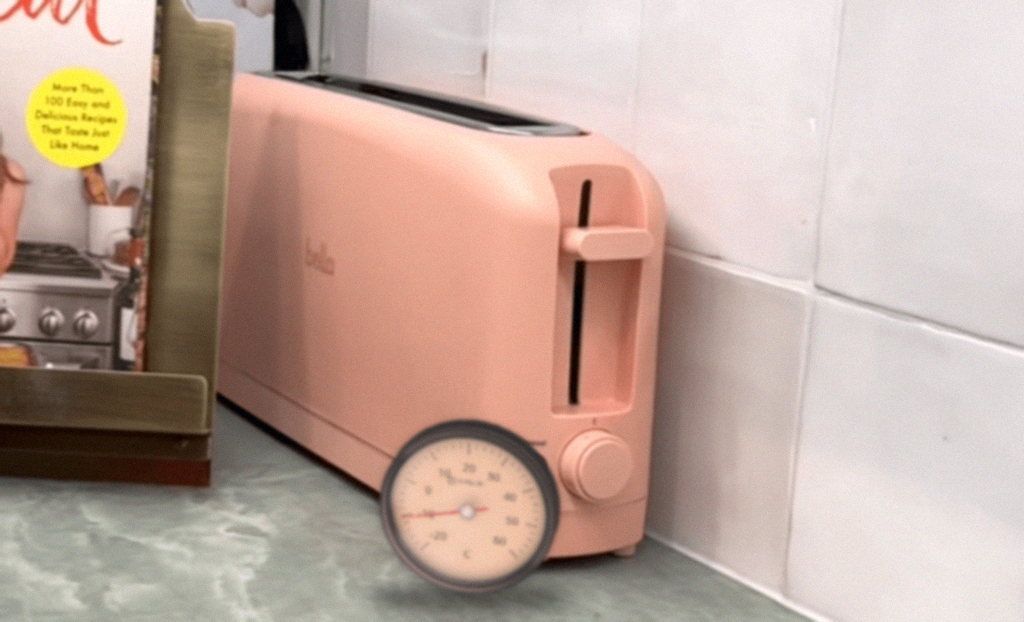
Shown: value=-10 unit=°C
